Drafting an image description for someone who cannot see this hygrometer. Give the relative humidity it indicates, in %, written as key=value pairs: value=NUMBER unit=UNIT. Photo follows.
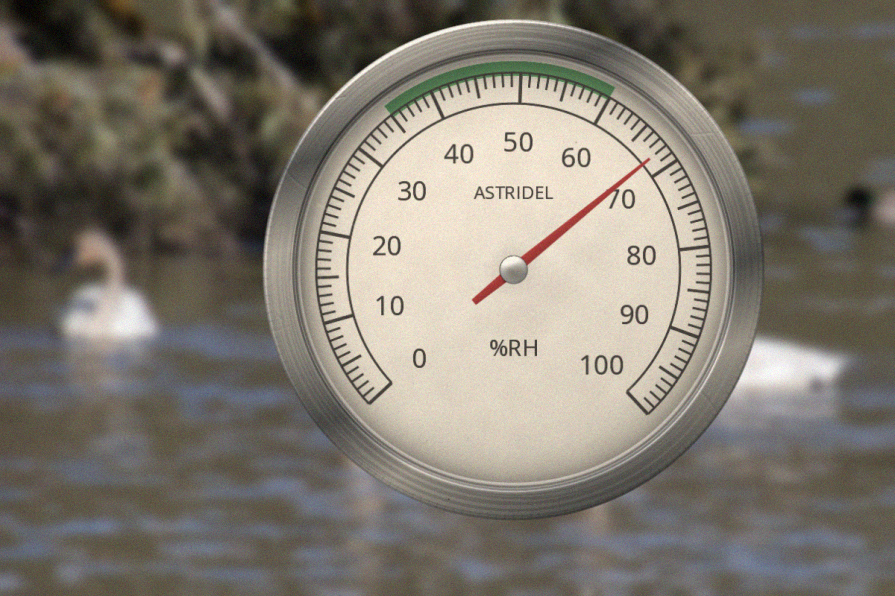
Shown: value=68 unit=%
